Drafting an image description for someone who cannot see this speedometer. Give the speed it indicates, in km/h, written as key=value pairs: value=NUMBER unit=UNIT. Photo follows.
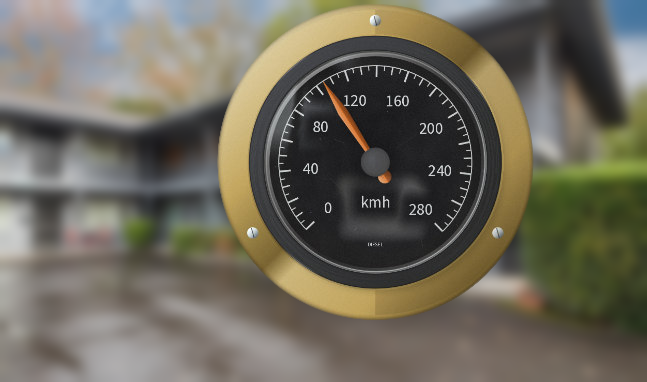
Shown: value=105 unit=km/h
